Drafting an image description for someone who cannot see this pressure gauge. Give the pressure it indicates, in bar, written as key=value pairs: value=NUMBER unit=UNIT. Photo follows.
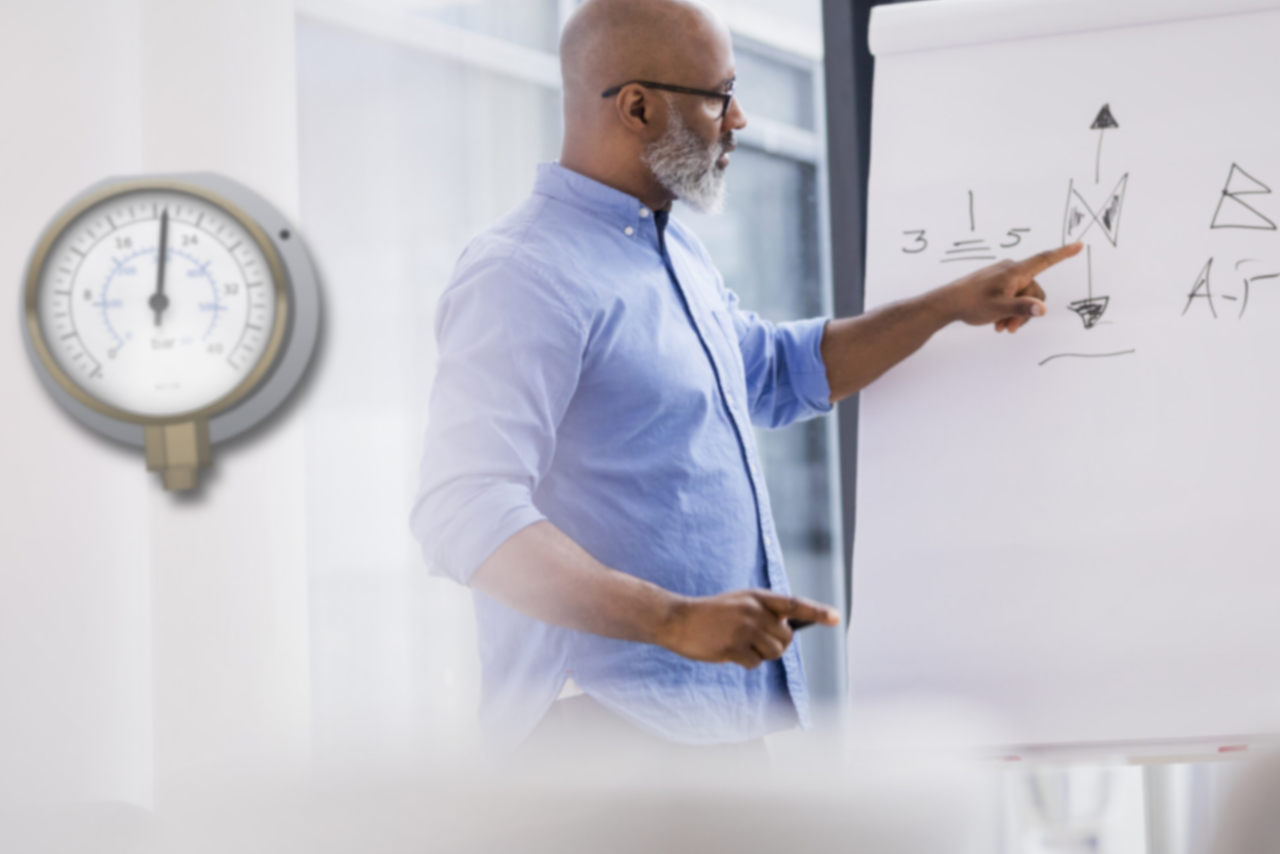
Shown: value=21 unit=bar
